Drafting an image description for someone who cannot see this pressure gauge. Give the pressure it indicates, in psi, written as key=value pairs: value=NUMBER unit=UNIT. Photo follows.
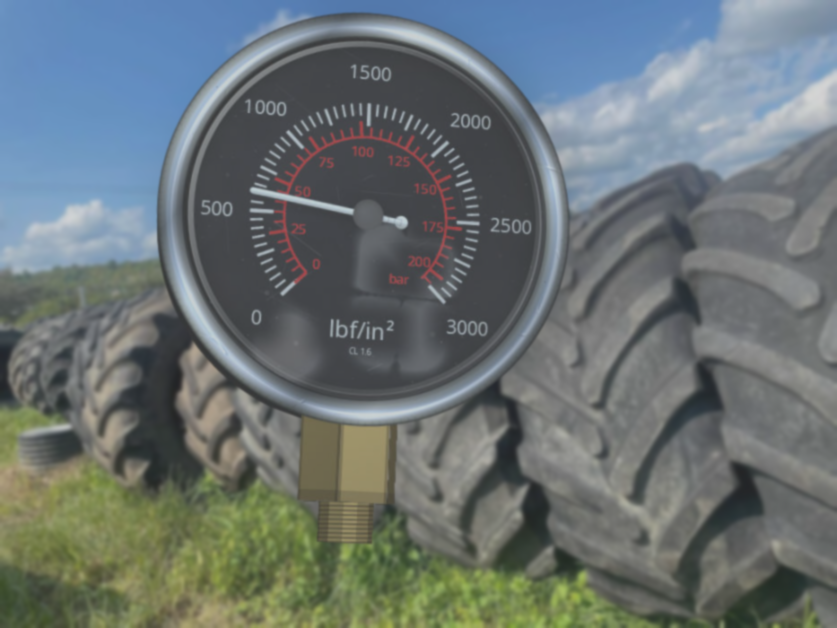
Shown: value=600 unit=psi
